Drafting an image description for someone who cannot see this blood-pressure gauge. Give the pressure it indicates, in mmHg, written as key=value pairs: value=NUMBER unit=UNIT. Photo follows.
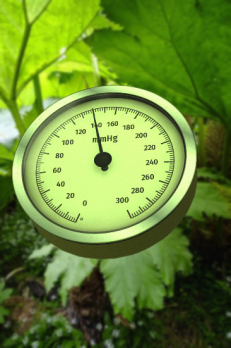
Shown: value=140 unit=mmHg
